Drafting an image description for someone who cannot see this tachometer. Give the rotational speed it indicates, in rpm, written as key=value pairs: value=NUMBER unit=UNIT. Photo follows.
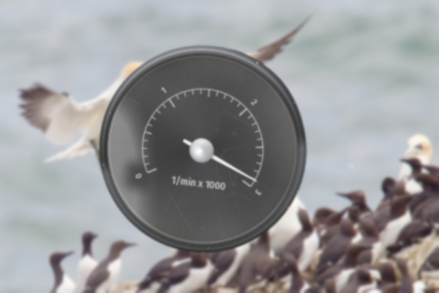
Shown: value=2900 unit=rpm
